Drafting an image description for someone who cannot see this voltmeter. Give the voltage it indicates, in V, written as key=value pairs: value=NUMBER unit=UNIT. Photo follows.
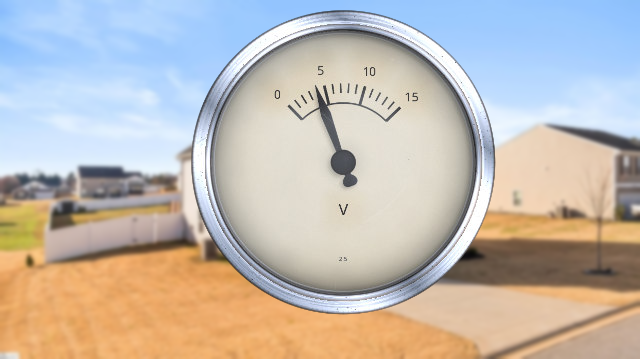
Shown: value=4 unit=V
